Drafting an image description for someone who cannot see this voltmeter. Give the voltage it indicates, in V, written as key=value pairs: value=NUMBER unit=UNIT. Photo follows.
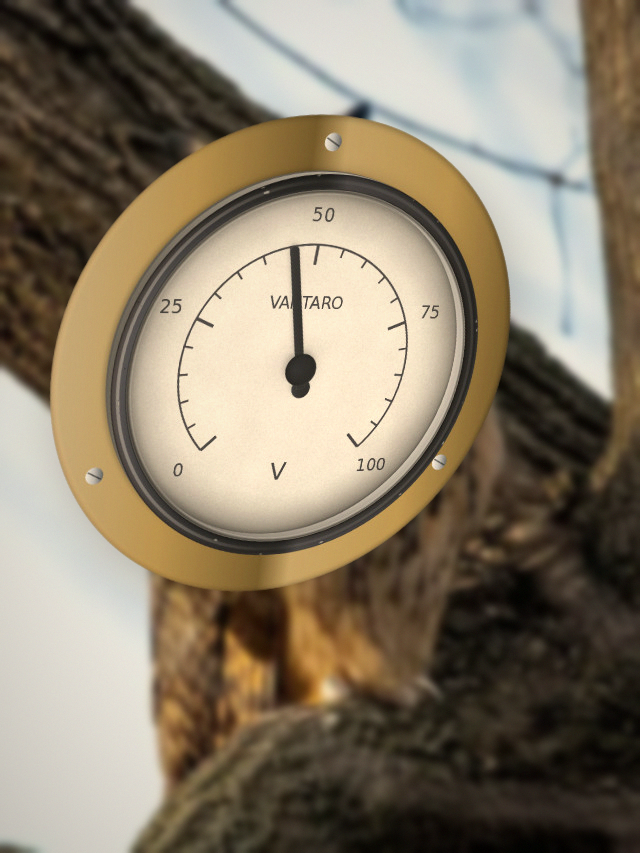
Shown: value=45 unit=V
